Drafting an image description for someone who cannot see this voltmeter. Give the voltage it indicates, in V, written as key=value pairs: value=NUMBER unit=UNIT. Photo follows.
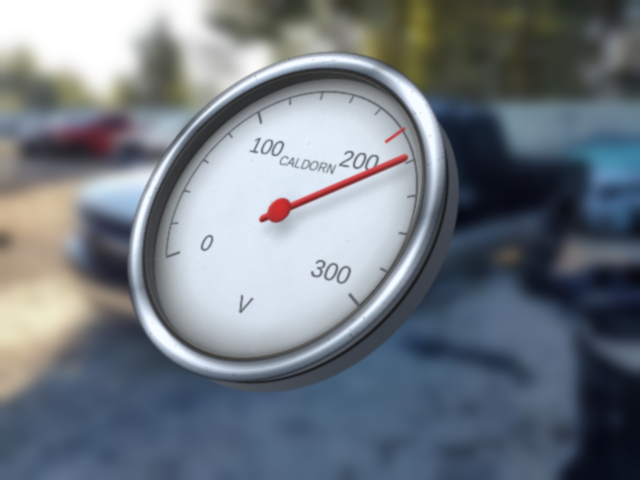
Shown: value=220 unit=V
